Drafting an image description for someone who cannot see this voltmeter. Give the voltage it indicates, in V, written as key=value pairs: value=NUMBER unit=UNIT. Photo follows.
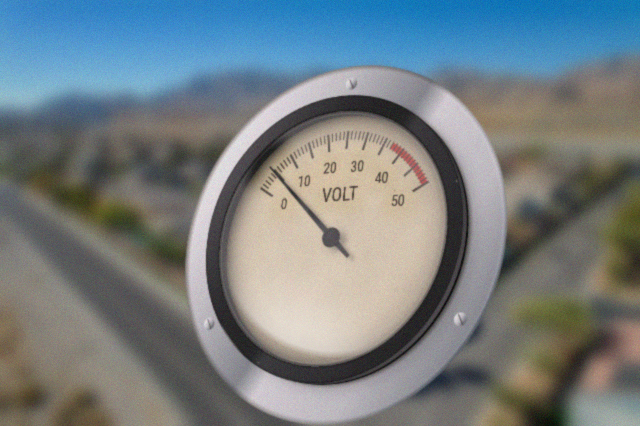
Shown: value=5 unit=V
